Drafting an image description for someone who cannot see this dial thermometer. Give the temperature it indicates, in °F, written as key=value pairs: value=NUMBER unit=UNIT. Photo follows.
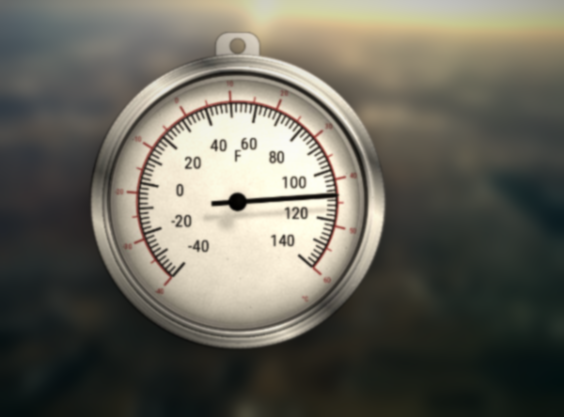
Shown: value=110 unit=°F
